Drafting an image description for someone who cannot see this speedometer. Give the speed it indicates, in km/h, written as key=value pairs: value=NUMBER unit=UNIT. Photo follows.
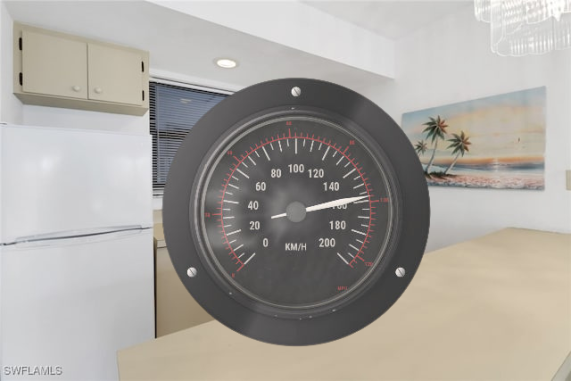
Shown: value=157.5 unit=km/h
